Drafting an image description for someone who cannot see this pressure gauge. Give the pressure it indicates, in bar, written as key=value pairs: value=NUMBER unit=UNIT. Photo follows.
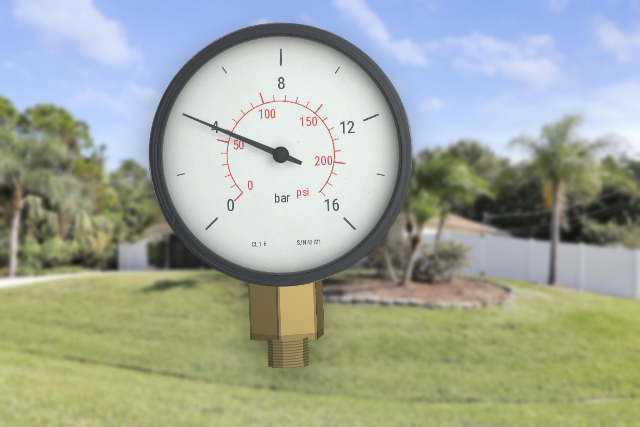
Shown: value=4 unit=bar
